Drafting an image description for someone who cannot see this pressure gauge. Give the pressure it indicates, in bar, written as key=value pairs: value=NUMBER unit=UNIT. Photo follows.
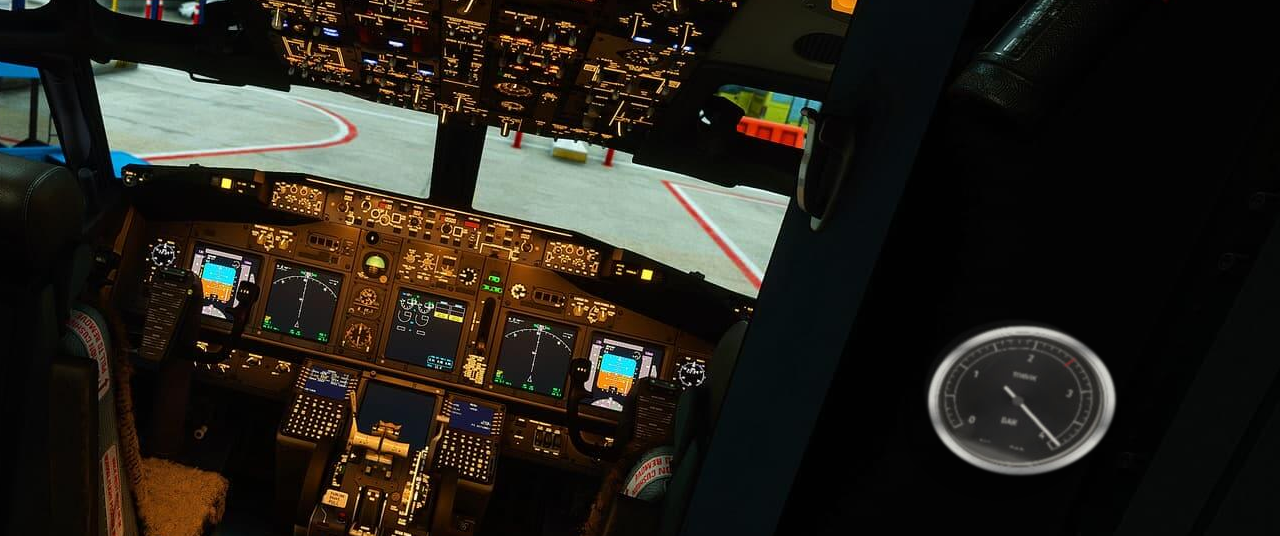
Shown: value=3.9 unit=bar
